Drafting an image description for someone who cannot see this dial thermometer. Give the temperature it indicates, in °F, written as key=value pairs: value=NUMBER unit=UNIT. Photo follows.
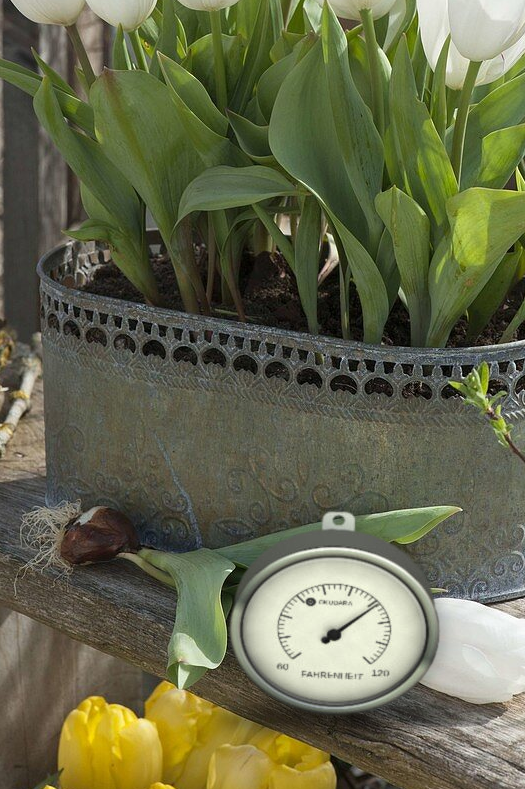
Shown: value=60 unit=°F
